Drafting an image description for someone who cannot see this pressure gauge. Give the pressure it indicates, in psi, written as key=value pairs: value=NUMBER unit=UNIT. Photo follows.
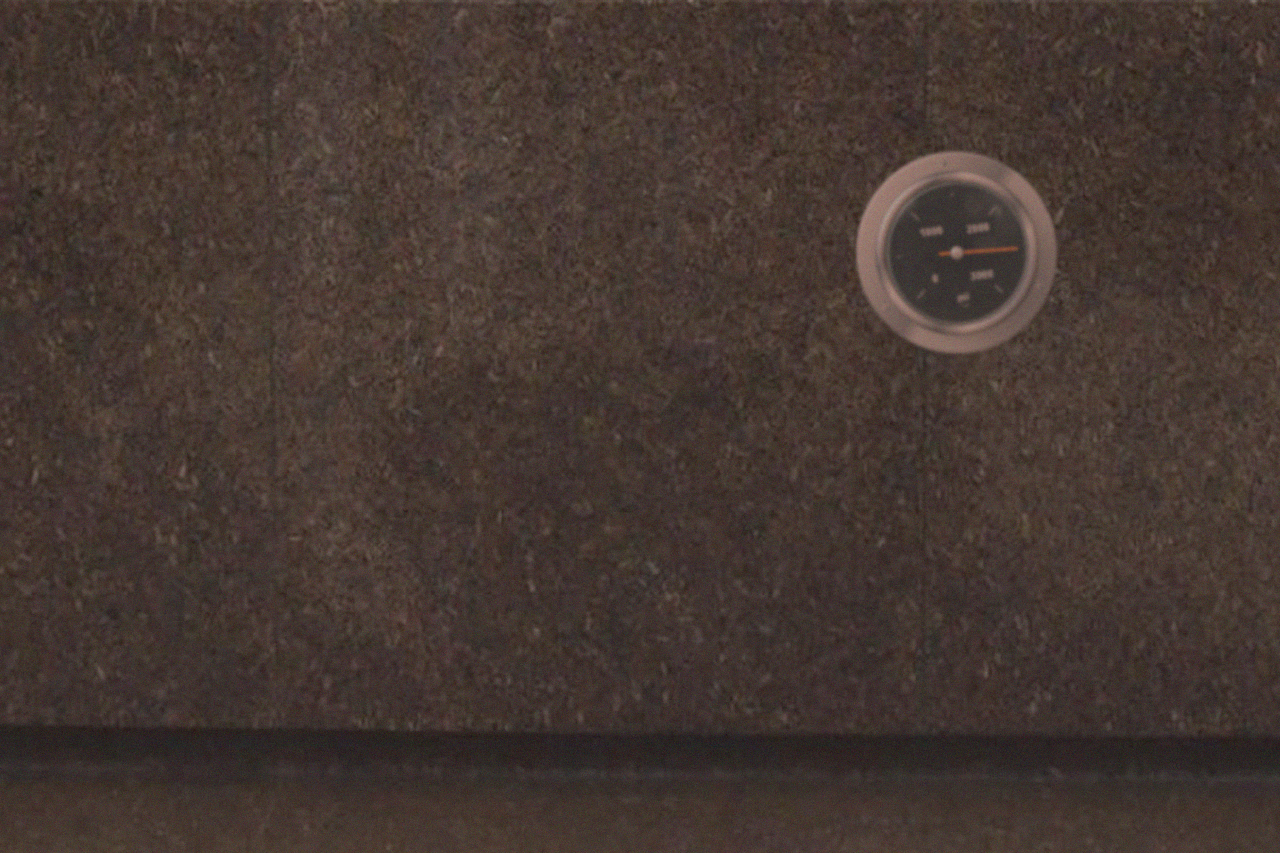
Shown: value=2500 unit=psi
